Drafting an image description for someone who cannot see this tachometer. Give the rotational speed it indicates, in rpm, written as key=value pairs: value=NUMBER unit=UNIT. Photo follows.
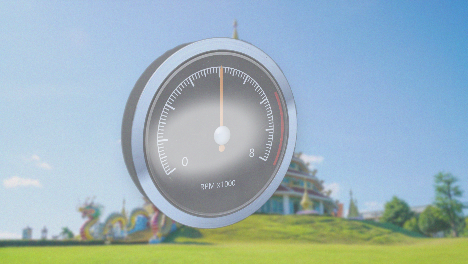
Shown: value=4000 unit=rpm
